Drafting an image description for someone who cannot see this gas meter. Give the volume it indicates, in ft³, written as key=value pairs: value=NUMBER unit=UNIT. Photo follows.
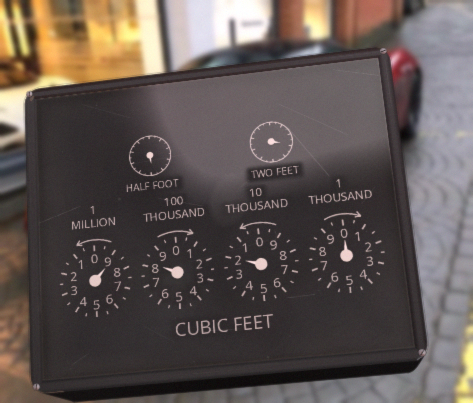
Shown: value=882000 unit=ft³
